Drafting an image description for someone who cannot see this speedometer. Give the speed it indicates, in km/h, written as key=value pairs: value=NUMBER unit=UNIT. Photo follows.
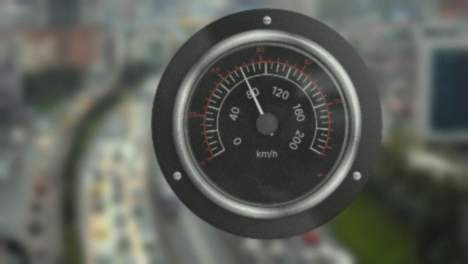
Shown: value=80 unit=km/h
